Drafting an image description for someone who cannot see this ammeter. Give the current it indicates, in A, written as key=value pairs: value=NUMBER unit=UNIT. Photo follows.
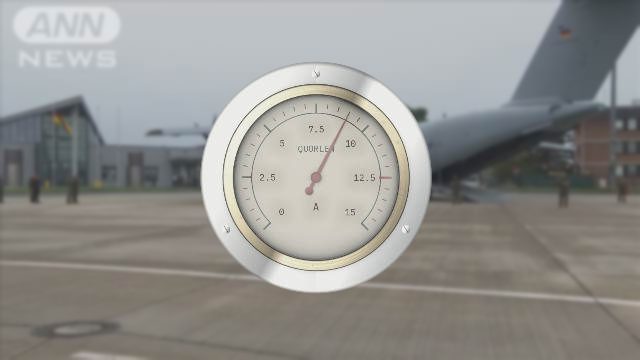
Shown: value=9 unit=A
